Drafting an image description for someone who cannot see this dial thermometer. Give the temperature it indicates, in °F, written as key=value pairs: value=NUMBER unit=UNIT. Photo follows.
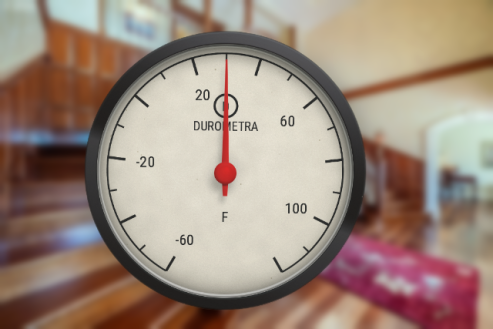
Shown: value=30 unit=°F
